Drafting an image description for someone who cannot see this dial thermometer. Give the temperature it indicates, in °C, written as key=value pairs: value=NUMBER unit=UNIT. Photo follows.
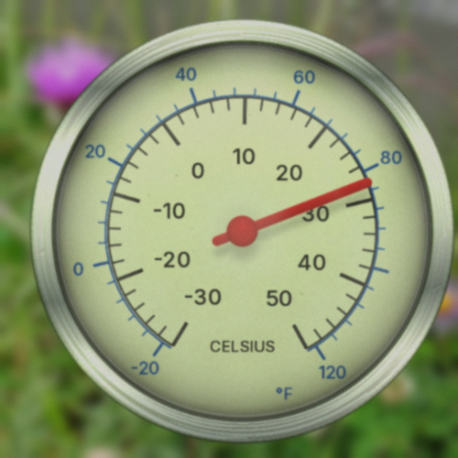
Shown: value=28 unit=°C
